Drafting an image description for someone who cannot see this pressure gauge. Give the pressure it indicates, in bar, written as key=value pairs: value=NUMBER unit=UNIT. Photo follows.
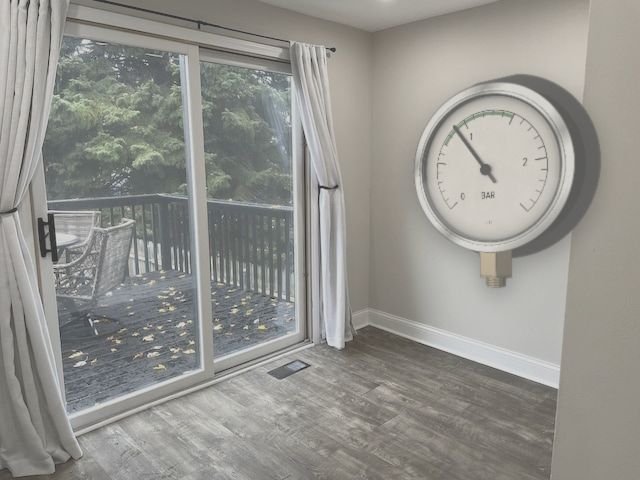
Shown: value=0.9 unit=bar
